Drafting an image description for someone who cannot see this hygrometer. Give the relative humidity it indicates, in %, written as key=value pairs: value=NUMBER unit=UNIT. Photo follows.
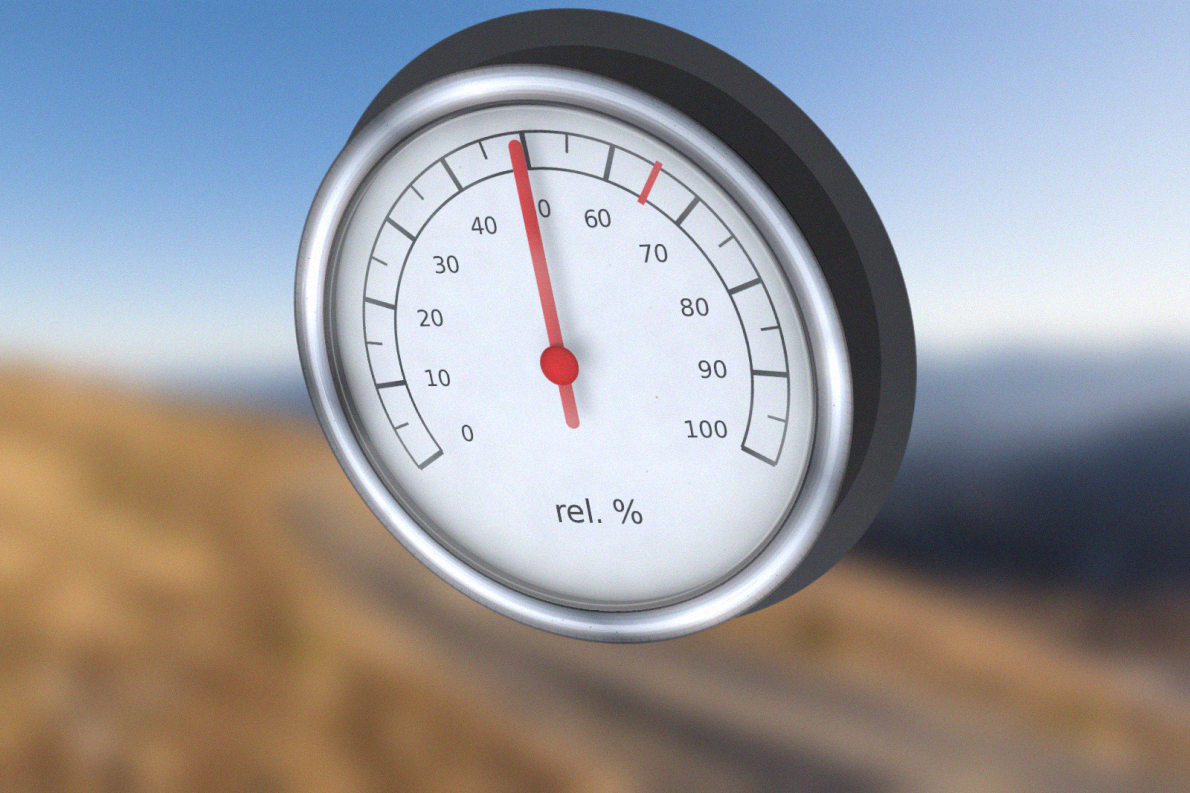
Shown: value=50 unit=%
